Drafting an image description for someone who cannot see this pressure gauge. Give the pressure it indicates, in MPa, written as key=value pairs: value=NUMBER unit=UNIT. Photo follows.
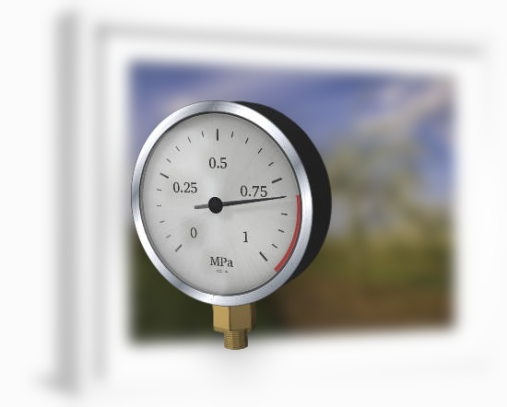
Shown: value=0.8 unit=MPa
